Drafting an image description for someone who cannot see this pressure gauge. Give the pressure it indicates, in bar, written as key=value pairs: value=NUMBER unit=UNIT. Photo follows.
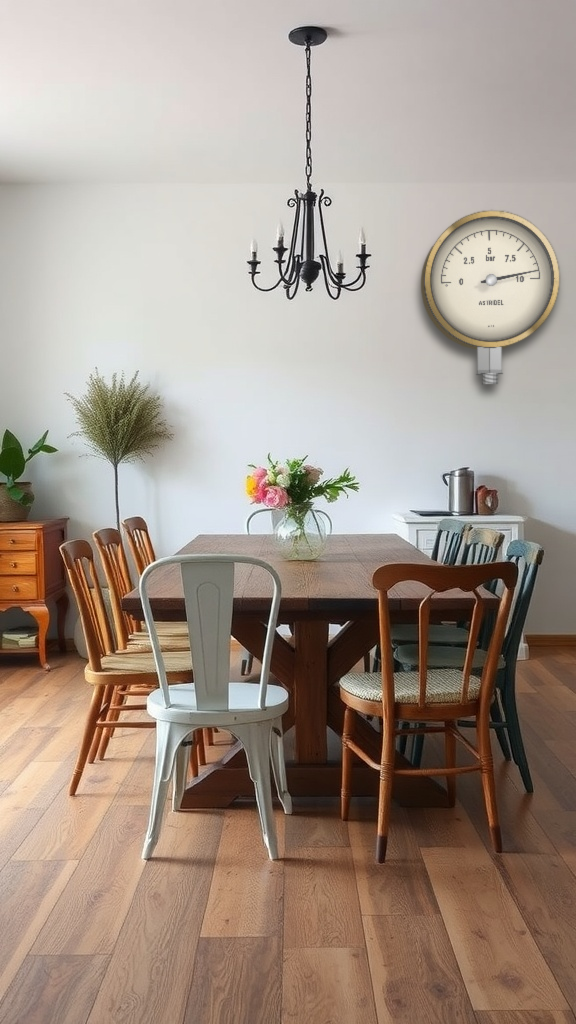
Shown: value=9.5 unit=bar
